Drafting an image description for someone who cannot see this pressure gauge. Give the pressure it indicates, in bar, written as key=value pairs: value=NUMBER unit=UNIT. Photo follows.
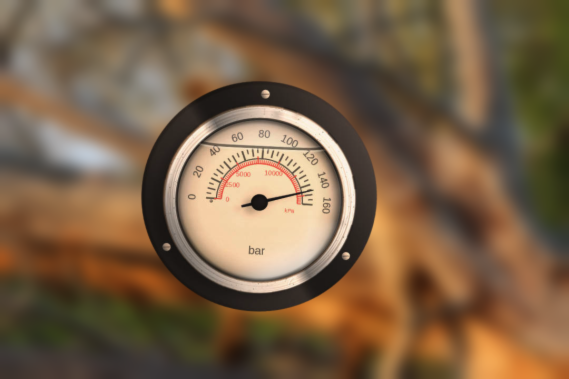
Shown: value=145 unit=bar
